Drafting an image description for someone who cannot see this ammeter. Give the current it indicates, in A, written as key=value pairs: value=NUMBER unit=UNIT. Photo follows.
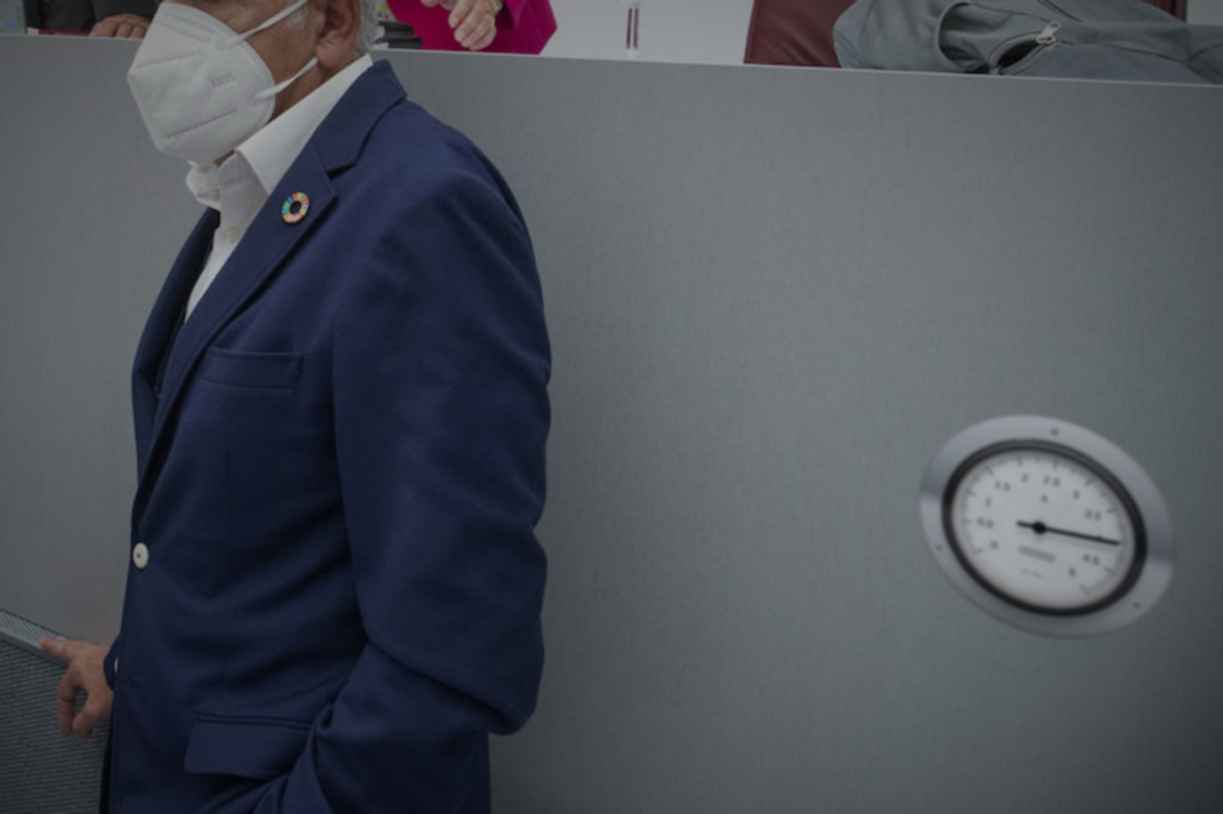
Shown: value=4 unit=A
